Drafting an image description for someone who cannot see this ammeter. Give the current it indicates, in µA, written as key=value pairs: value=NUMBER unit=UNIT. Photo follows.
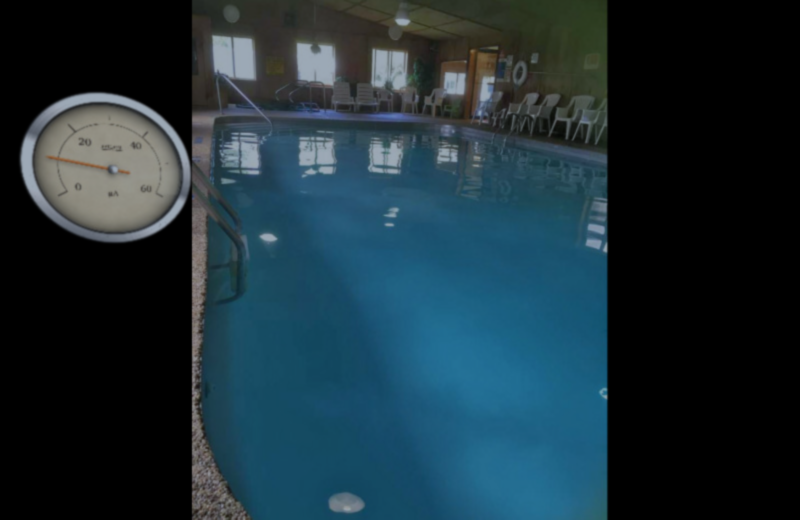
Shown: value=10 unit=µA
